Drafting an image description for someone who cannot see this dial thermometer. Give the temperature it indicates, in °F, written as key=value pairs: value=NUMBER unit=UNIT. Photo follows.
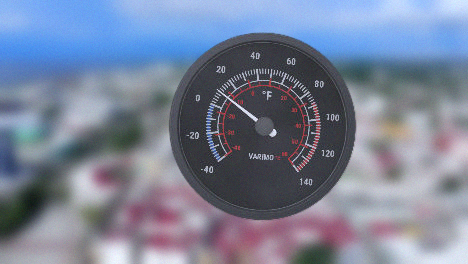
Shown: value=10 unit=°F
